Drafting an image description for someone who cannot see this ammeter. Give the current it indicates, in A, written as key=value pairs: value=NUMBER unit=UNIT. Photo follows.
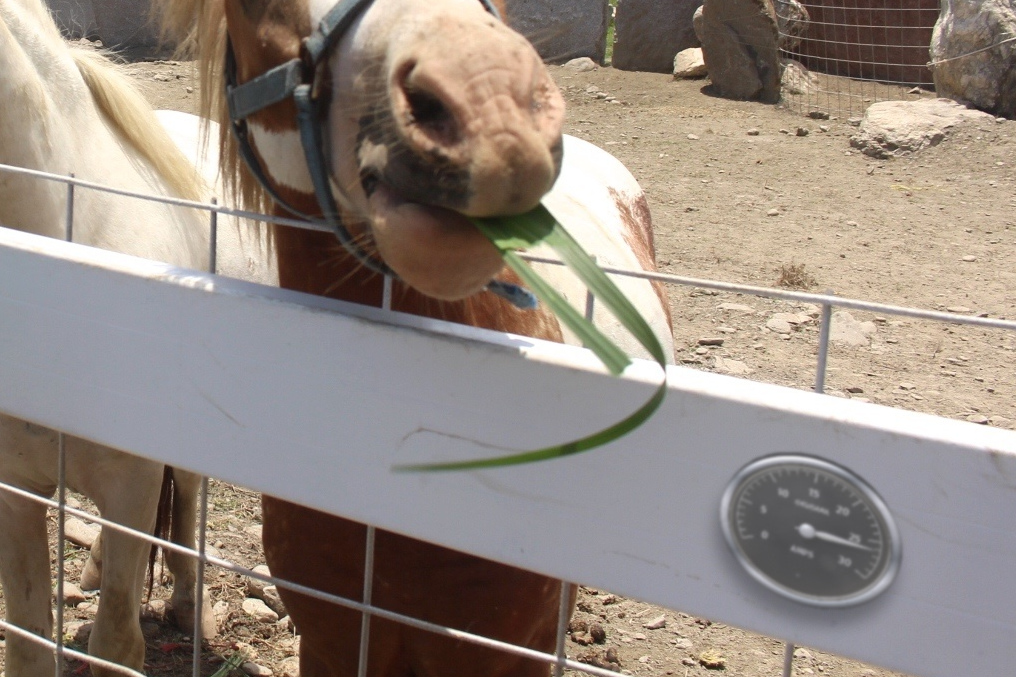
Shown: value=26 unit=A
